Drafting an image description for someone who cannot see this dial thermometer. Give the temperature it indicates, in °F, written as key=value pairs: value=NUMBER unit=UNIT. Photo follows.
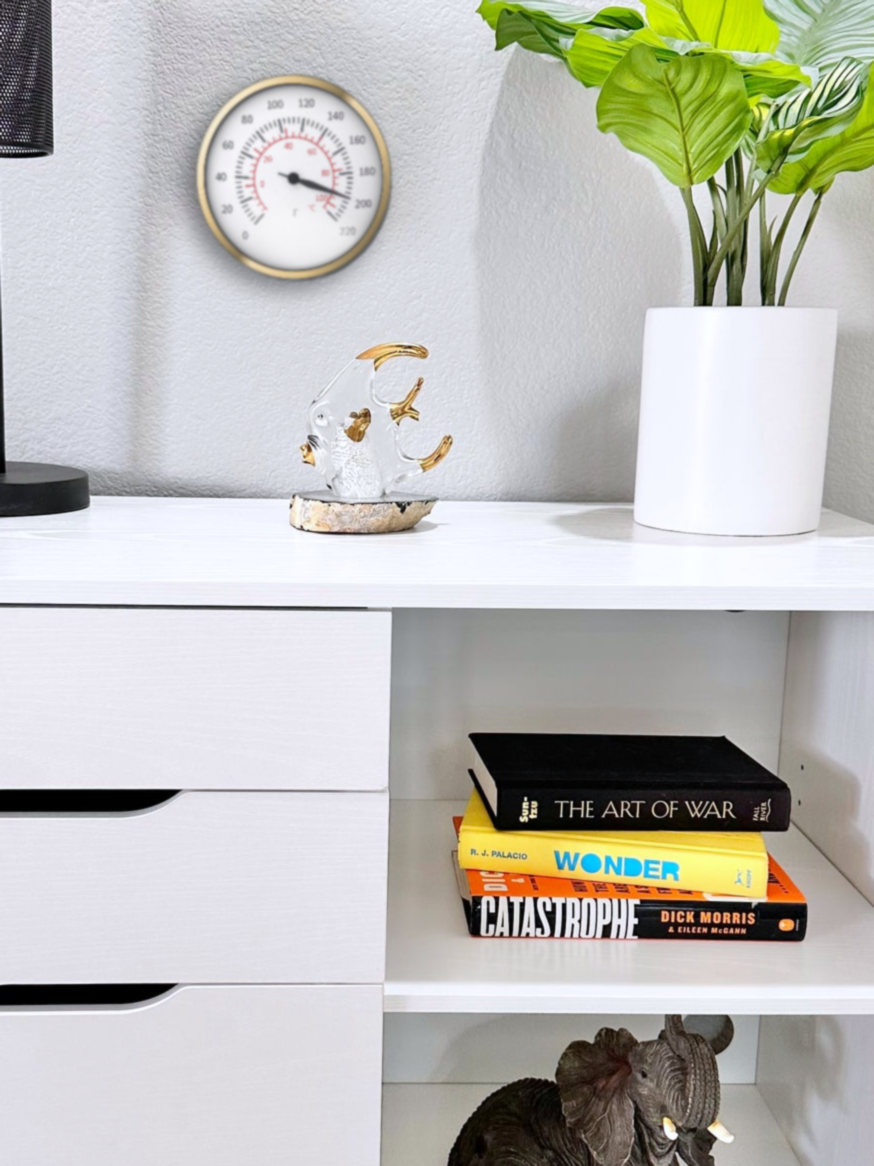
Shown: value=200 unit=°F
